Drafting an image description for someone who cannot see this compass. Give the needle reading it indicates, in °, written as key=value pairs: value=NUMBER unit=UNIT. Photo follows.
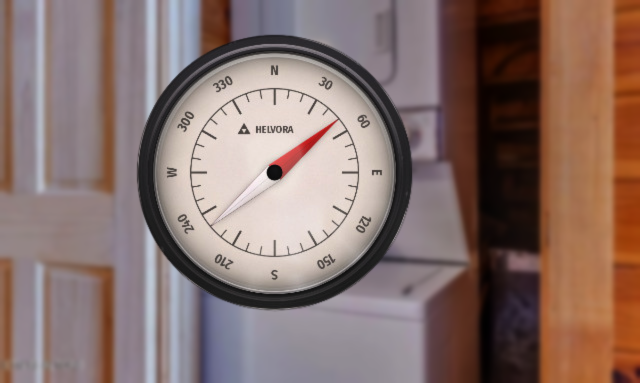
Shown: value=50 unit=°
